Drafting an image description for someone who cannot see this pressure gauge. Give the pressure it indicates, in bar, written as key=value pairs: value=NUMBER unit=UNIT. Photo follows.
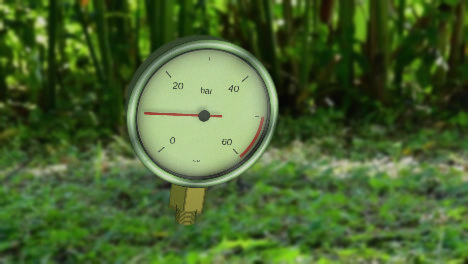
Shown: value=10 unit=bar
